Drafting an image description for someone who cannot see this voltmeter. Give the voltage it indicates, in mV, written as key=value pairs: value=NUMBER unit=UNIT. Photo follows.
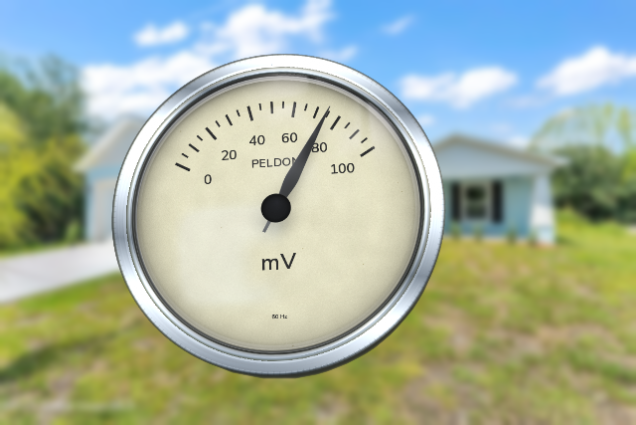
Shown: value=75 unit=mV
